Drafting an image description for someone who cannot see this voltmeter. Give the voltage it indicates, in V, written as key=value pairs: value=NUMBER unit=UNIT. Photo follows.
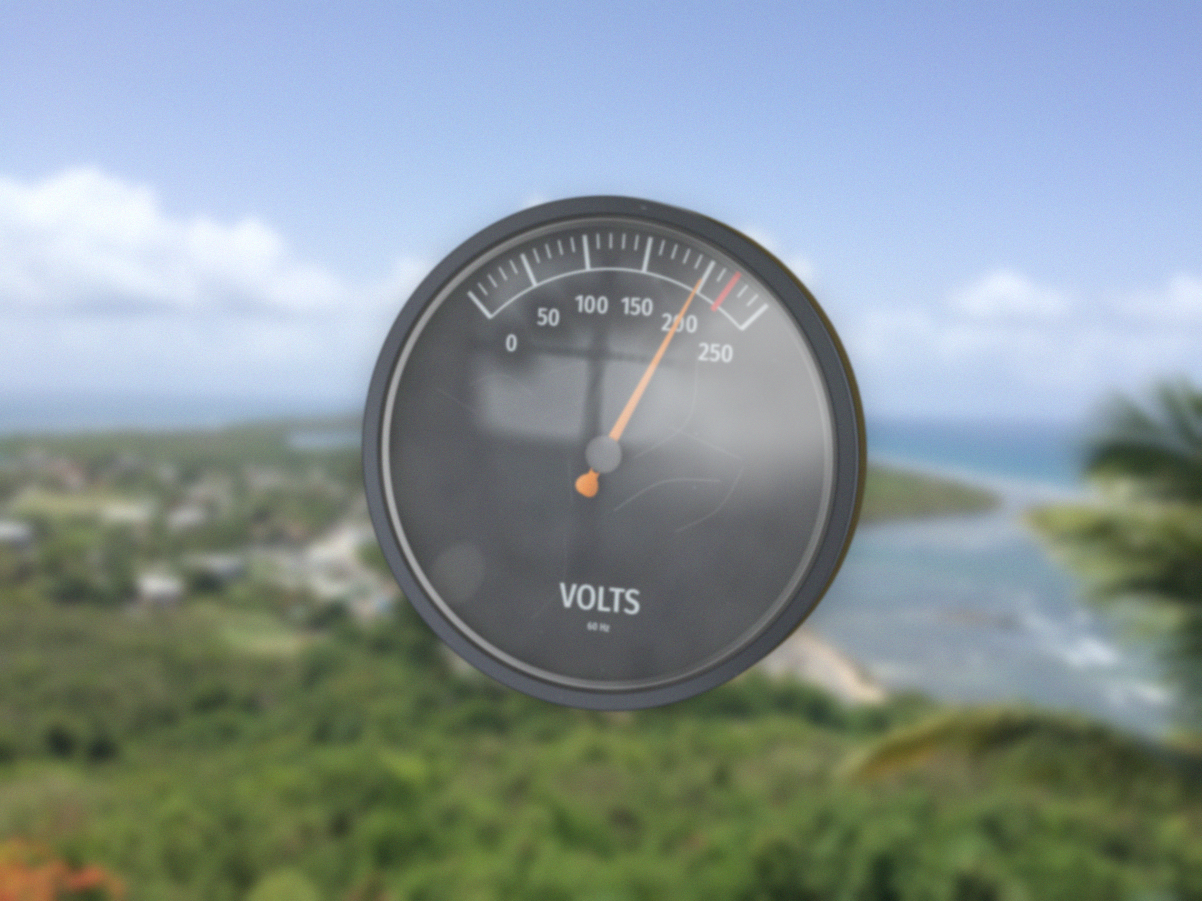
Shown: value=200 unit=V
